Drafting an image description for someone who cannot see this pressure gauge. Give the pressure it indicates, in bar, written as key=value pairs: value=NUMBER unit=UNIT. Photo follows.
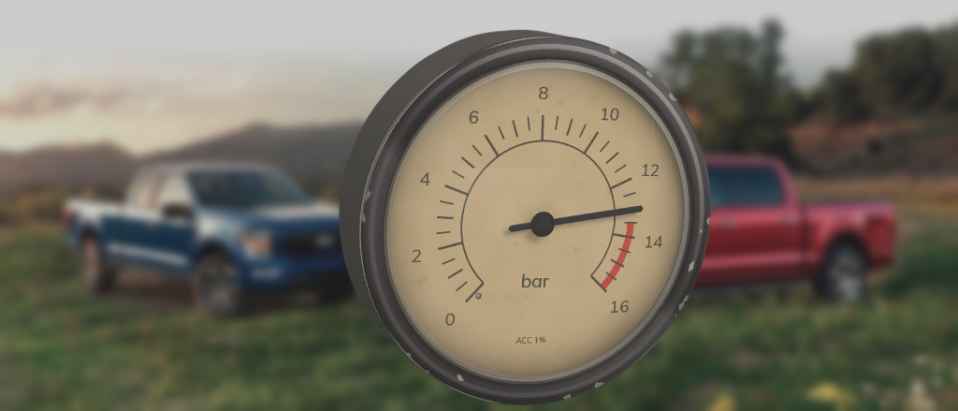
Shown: value=13 unit=bar
